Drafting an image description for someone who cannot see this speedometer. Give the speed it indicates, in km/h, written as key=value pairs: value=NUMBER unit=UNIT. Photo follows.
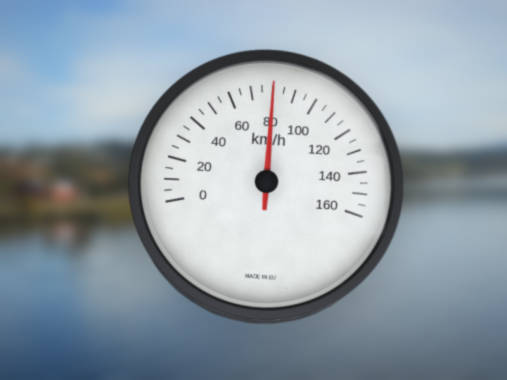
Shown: value=80 unit=km/h
